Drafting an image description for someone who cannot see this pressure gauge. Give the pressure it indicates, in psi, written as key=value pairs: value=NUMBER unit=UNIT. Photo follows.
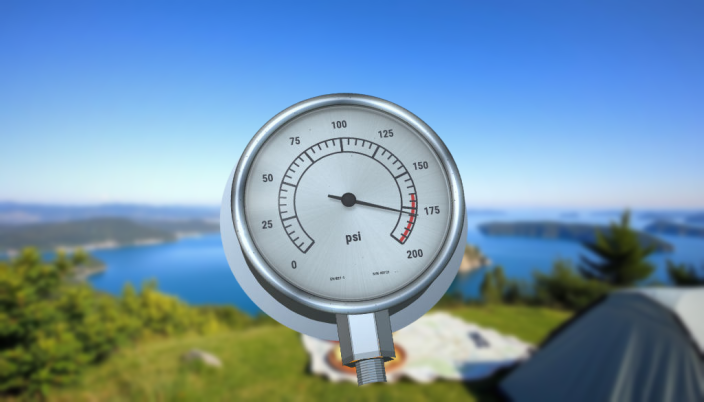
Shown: value=180 unit=psi
